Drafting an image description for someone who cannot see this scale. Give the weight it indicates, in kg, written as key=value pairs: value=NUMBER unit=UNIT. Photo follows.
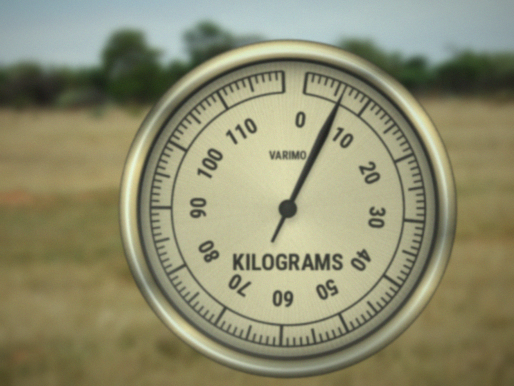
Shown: value=6 unit=kg
